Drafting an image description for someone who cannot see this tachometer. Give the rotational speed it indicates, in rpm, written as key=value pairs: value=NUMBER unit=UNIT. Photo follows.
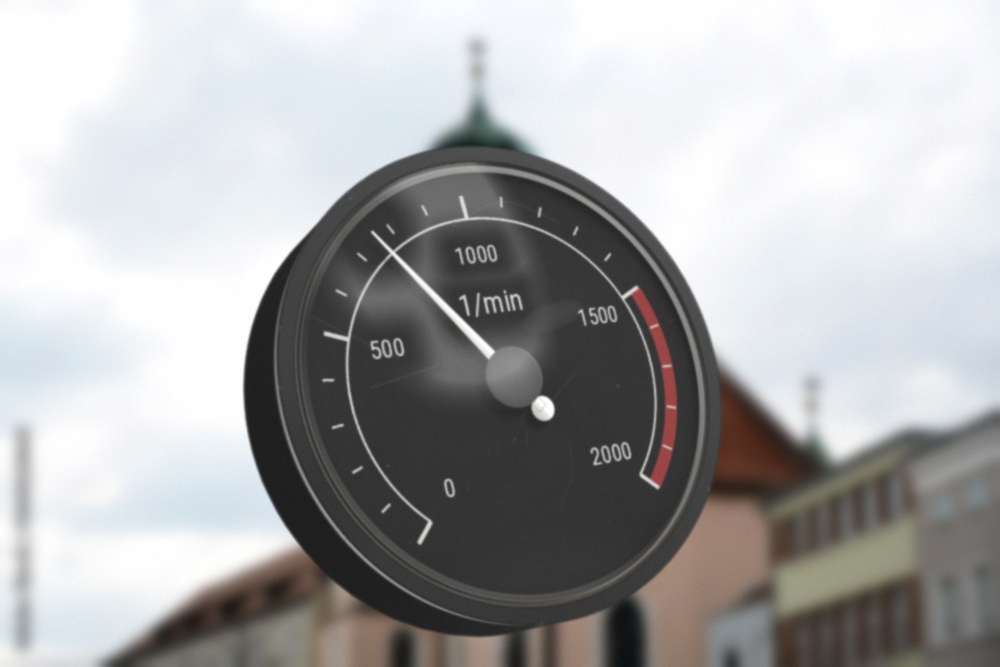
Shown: value=750 unit=rpm
